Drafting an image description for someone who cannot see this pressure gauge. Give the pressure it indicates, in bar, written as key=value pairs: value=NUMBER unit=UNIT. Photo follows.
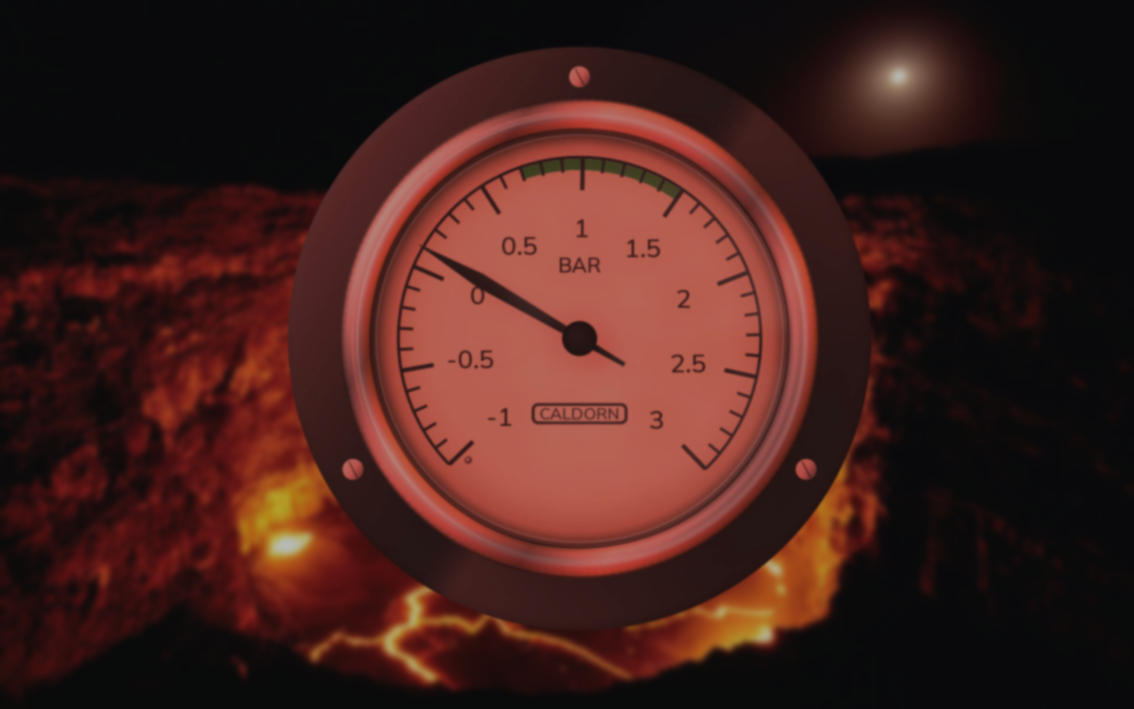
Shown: value=0.1 unit=bar
